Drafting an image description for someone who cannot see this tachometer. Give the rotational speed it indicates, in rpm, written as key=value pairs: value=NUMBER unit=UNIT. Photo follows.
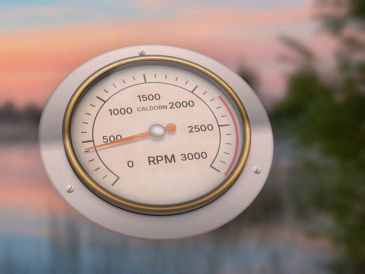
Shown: value=400 unit=rpm
